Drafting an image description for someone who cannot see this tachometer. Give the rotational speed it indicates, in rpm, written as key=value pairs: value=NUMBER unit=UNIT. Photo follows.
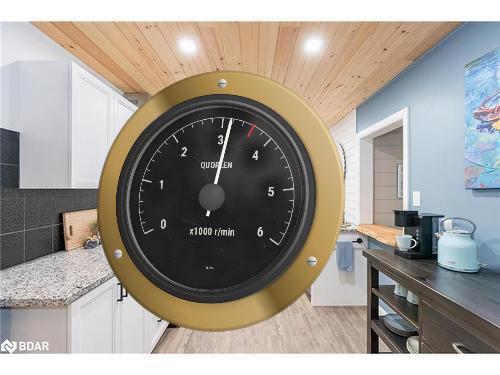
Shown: value=3200 unit=rpm
